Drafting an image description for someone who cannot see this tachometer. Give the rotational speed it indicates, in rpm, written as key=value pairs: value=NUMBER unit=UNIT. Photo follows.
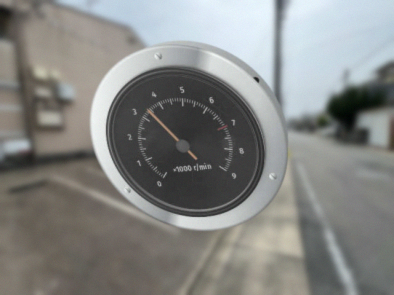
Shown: value=3500 unit=rpm
